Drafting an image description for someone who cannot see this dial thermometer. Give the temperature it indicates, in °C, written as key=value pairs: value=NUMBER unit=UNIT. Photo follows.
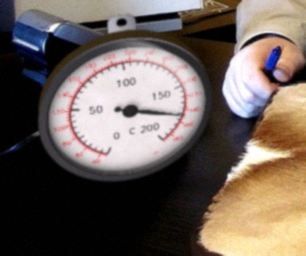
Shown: value=175 unit=°C
